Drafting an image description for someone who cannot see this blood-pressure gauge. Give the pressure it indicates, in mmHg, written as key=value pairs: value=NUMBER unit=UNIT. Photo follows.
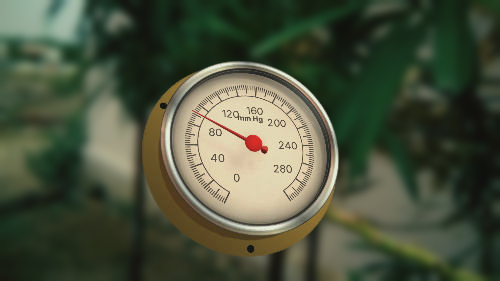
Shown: value=90 unit=mmHg
